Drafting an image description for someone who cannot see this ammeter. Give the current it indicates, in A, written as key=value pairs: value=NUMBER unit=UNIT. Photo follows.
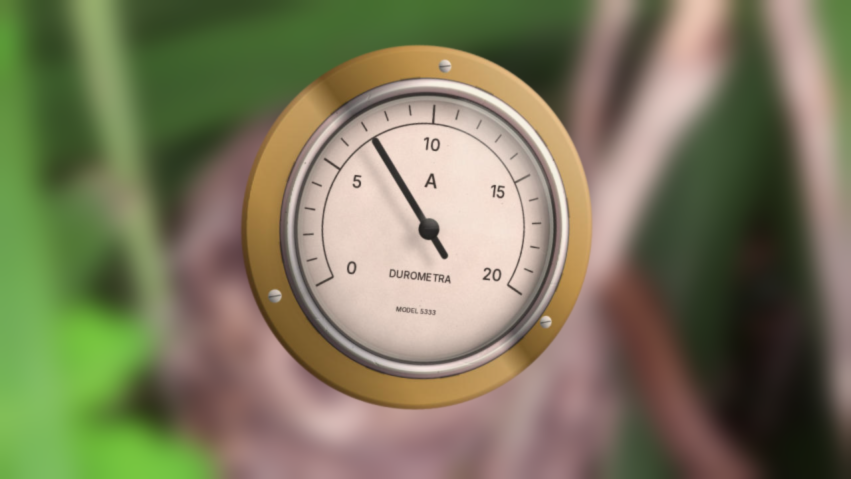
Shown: value=7 unit=A
